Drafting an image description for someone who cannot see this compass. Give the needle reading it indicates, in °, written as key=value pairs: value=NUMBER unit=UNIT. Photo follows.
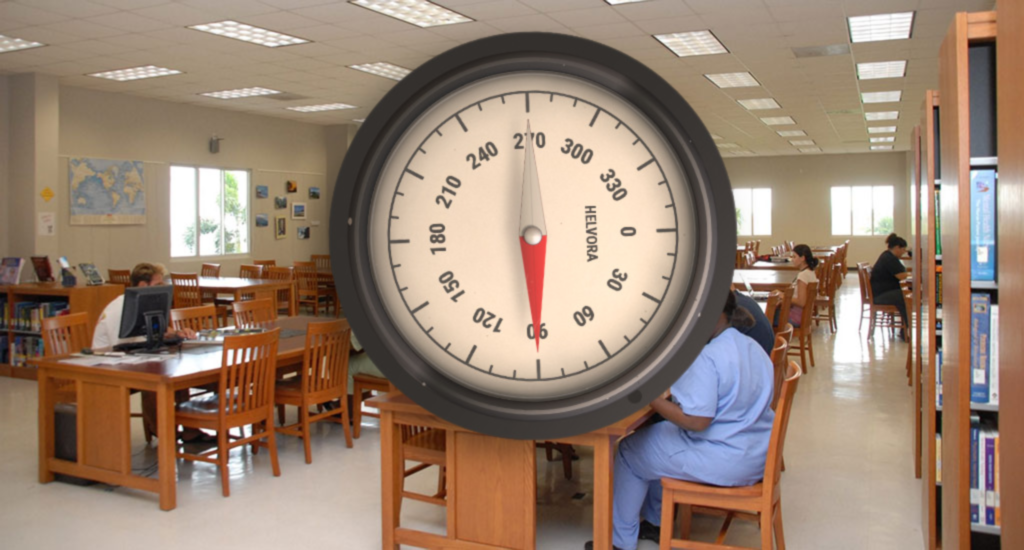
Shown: value=90 unit=°
